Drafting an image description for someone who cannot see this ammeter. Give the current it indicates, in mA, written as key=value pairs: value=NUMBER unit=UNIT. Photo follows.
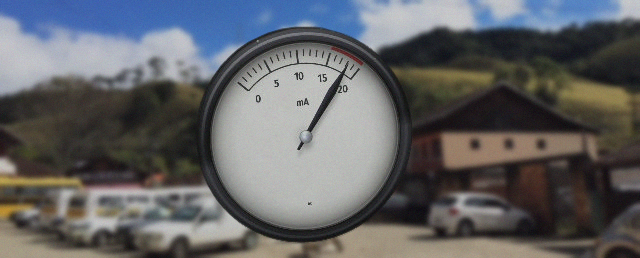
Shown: value=18 unit=mA
